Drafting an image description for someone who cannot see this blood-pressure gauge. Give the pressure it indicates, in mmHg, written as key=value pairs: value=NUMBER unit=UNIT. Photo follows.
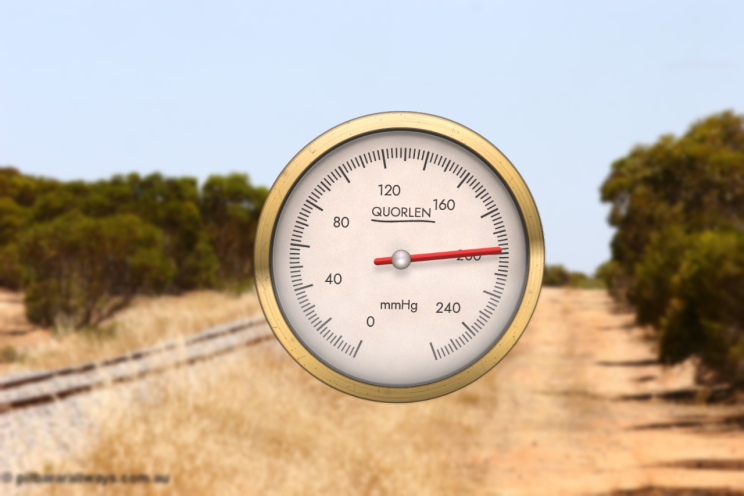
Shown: value=198 unit=mmHg
